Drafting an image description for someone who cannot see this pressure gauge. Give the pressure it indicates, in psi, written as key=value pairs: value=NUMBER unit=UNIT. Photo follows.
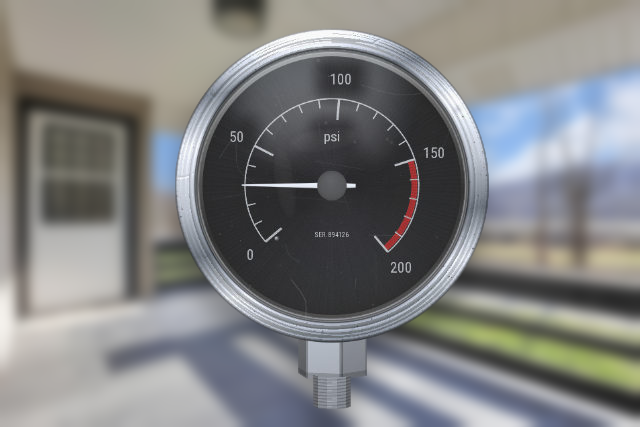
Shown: value=30 unit=psi
